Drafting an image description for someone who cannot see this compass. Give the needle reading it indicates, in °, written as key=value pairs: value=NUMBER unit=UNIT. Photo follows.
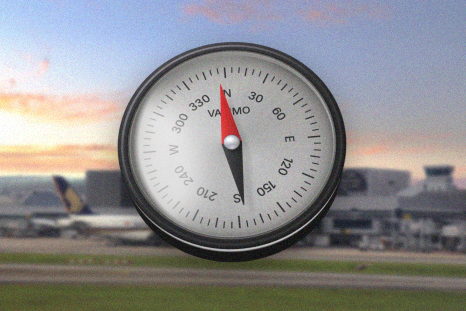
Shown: value=355 unit=°
